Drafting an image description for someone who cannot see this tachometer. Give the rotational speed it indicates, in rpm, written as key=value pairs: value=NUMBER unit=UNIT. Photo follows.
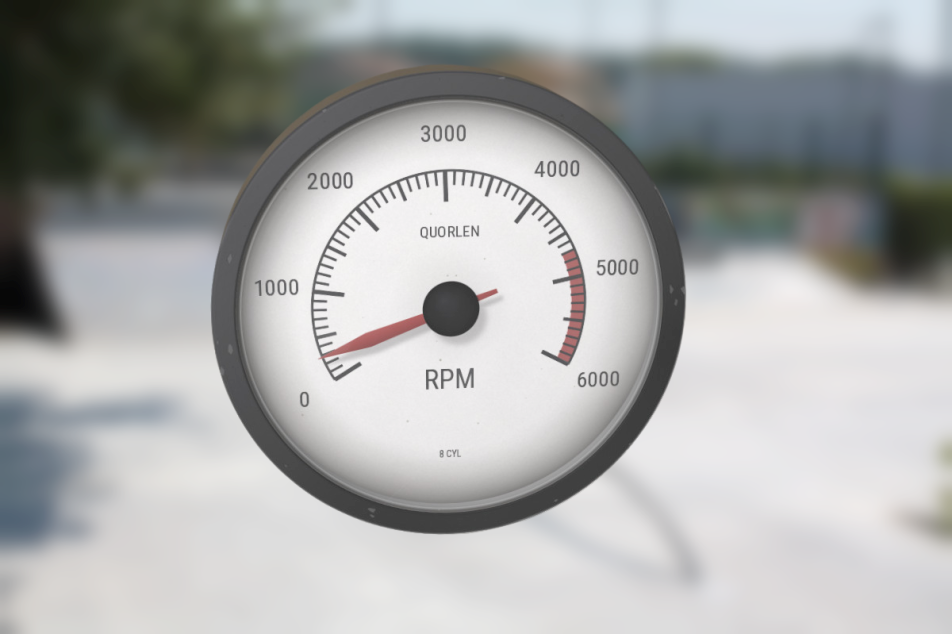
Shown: value=300 unit=rpm
